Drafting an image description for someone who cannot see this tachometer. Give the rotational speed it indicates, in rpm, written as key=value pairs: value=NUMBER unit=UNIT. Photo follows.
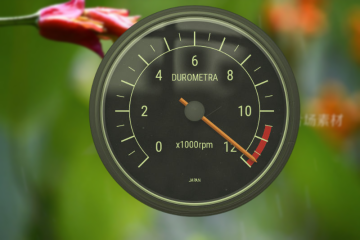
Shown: value=11750 unit=rpm
